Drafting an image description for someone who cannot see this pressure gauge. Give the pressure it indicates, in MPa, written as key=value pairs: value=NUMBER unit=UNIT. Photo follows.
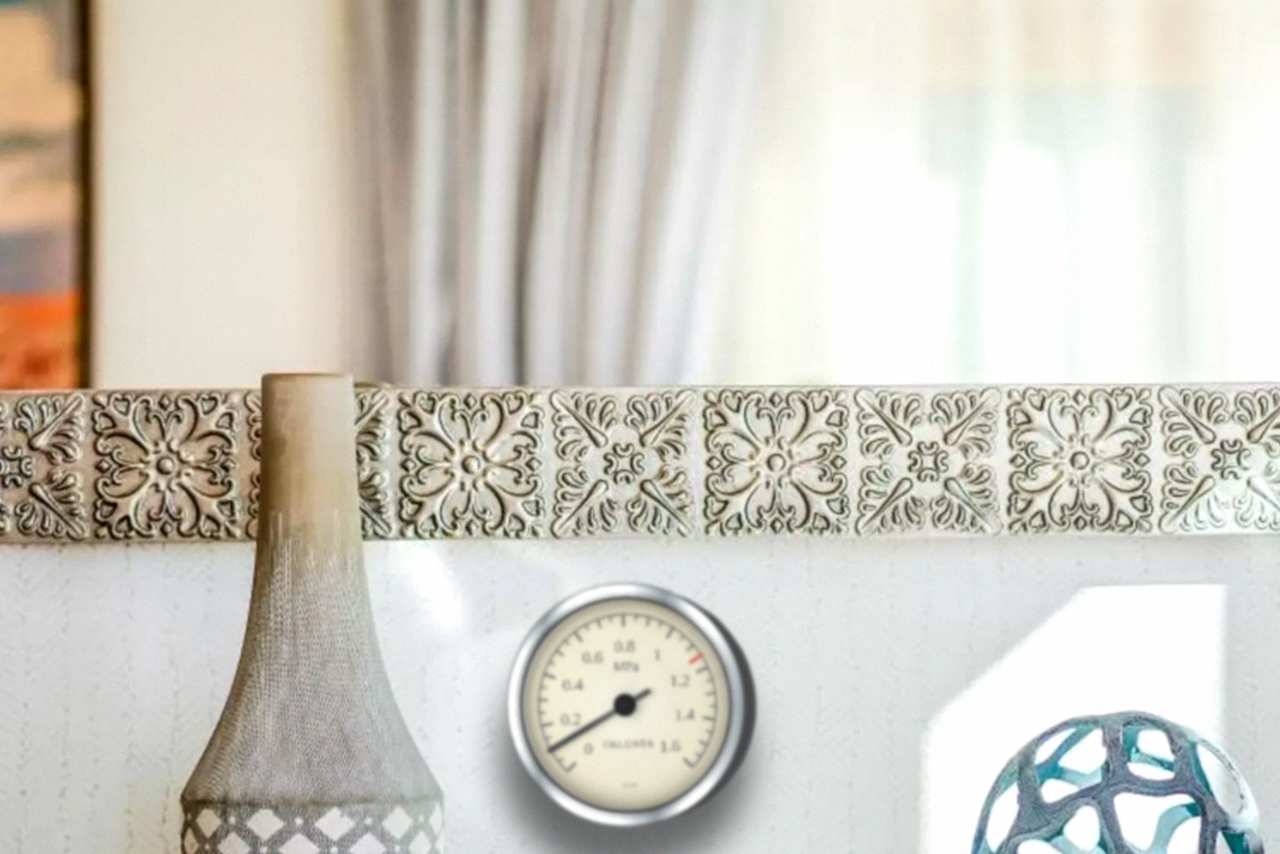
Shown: value=0.1 unit=MPa
